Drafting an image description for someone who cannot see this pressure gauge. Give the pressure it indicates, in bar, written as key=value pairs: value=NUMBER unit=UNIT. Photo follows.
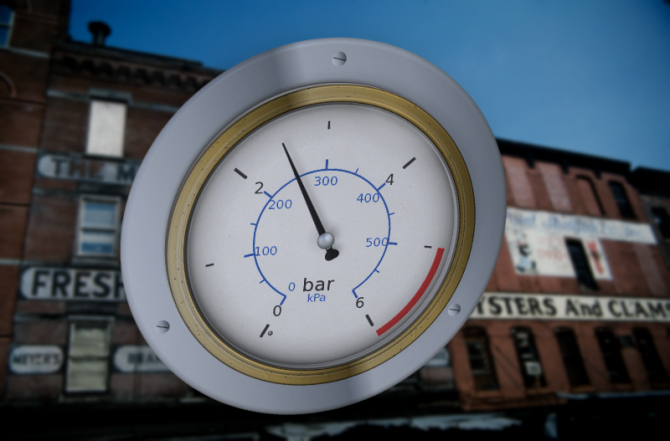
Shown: value=2.5 unit=bar
